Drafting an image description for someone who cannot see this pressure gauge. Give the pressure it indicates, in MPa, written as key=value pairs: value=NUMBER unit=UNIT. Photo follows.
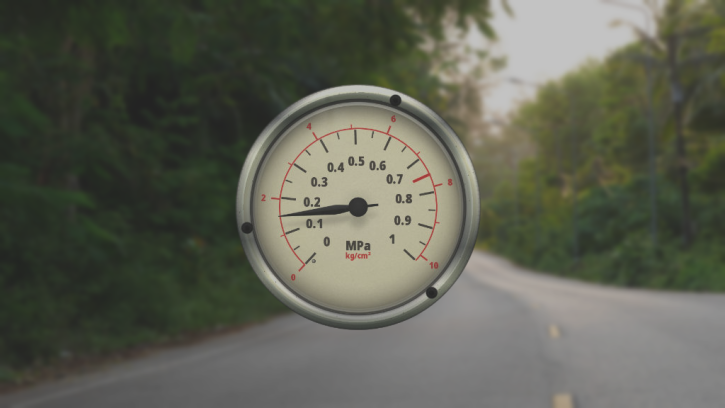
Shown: value=0.15 unit=MPa
